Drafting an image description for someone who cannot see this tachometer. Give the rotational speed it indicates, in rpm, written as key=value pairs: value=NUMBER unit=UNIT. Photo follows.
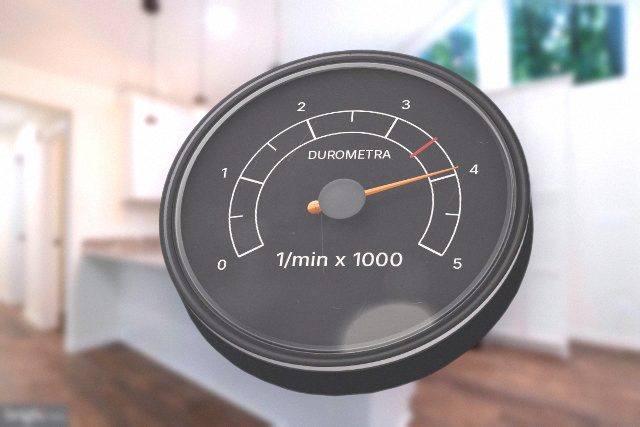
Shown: value=4000 unit=rpm
